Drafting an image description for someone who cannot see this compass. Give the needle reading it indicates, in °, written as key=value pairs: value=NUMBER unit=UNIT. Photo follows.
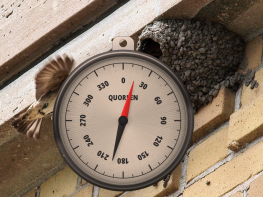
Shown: value=15 unit=°
